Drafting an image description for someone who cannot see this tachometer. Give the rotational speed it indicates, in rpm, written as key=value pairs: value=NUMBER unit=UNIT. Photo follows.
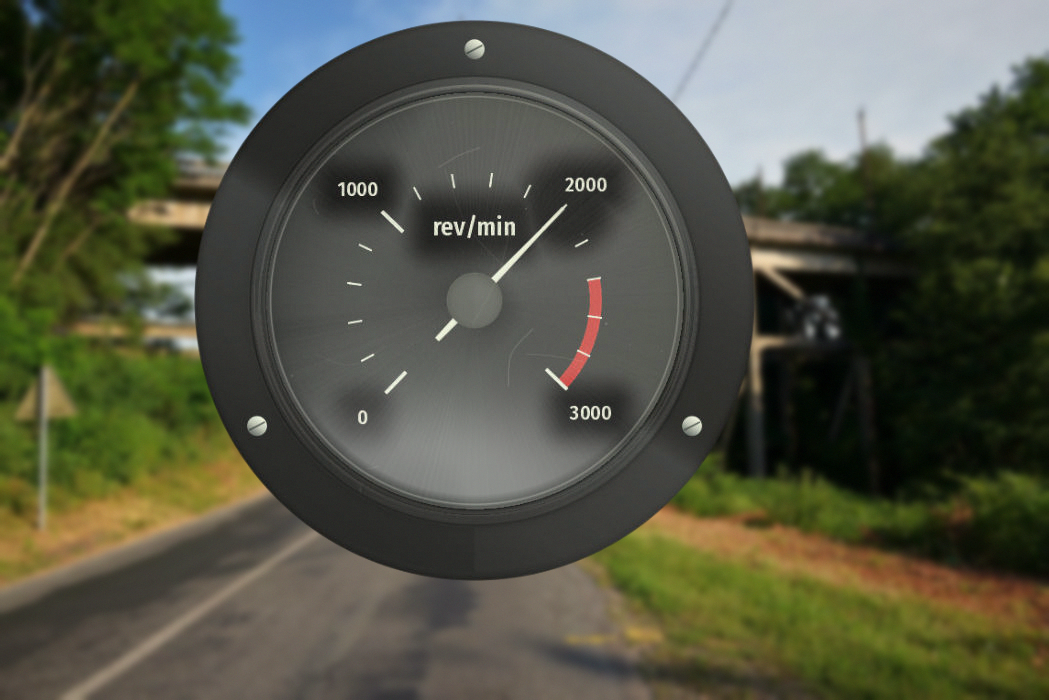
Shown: value=2000 unit=rpm
